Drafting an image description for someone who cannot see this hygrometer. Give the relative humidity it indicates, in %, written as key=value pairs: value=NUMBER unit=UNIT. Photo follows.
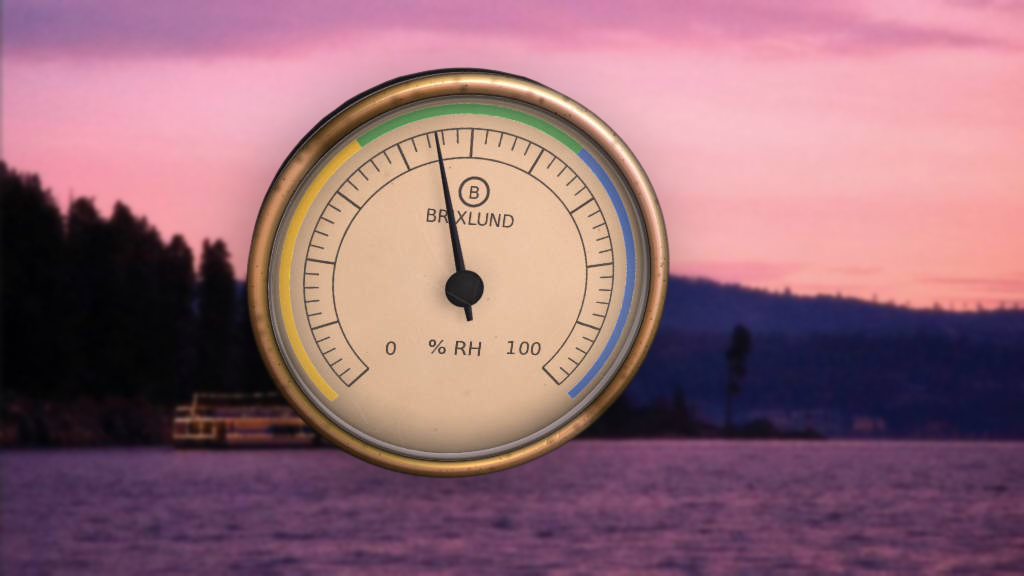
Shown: value=45 unit=%
